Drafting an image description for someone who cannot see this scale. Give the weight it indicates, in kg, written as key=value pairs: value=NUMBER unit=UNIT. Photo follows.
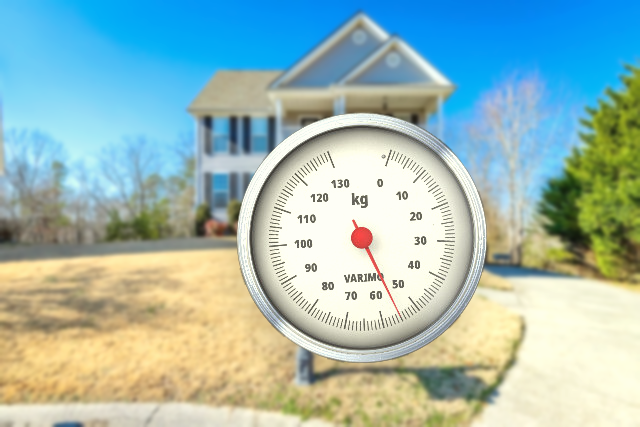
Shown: value=55 unit=kg
